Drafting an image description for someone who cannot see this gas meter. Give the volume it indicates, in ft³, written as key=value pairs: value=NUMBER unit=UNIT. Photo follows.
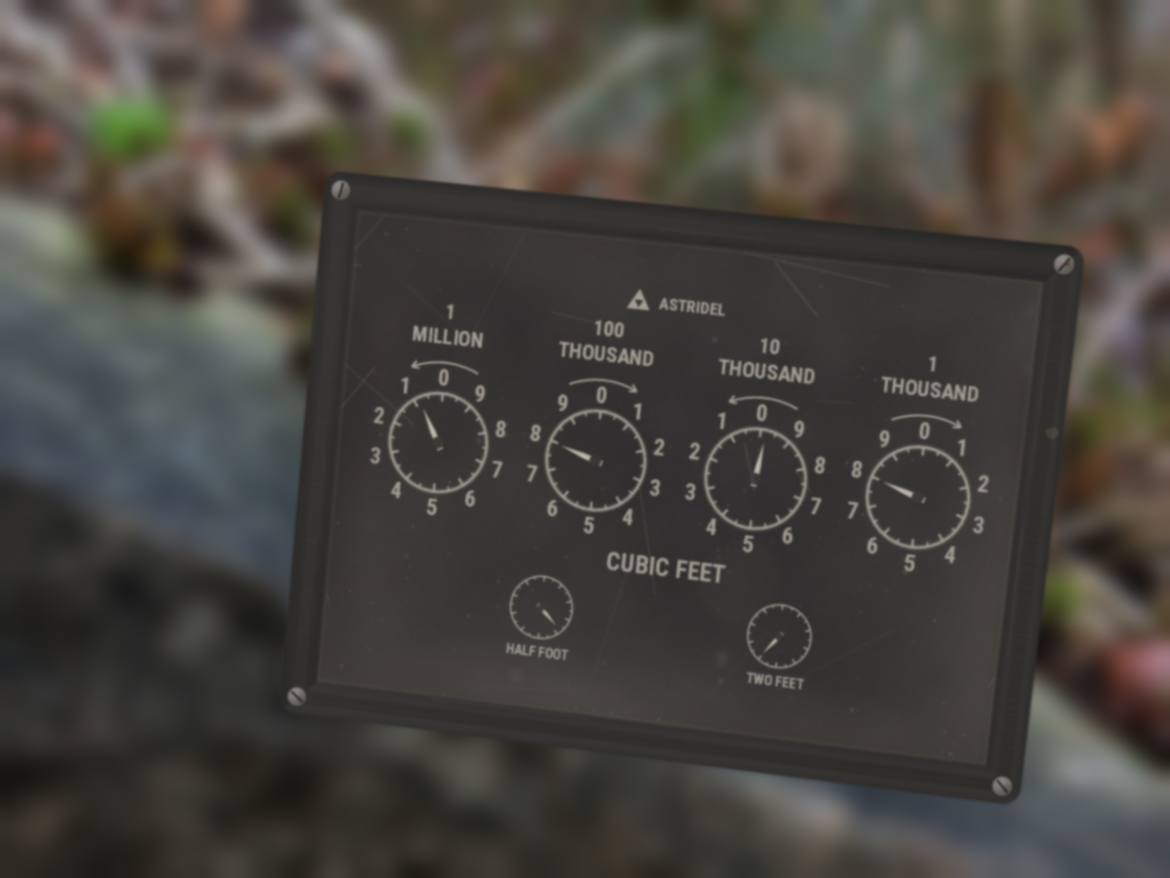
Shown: value=79800 unit=ft³
